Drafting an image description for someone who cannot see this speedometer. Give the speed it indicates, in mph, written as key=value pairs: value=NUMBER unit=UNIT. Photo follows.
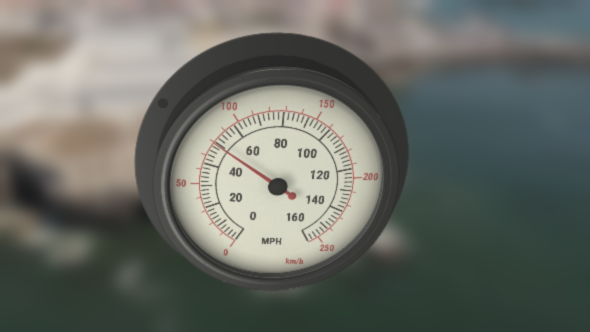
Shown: value=50 unit=mph
